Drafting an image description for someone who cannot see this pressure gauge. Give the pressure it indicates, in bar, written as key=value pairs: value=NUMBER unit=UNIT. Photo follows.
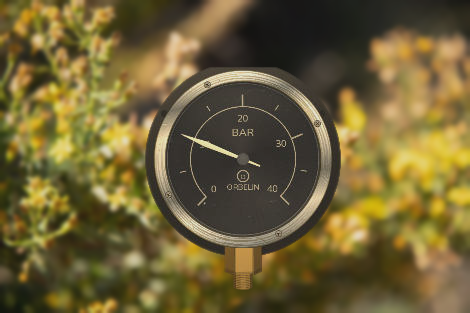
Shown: value=10 unit=bar
